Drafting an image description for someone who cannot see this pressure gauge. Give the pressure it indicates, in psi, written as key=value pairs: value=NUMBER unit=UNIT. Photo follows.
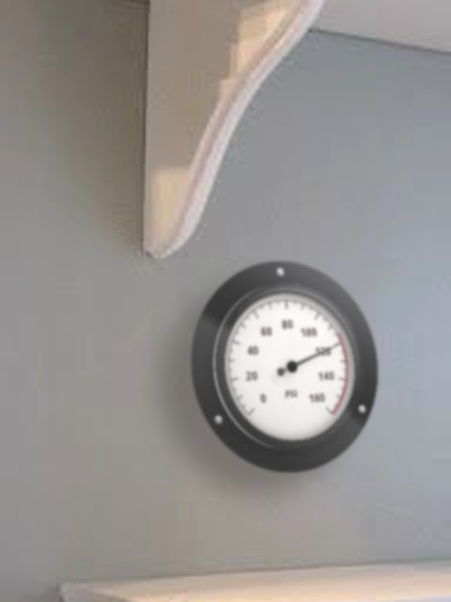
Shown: value=120 unit=psi
